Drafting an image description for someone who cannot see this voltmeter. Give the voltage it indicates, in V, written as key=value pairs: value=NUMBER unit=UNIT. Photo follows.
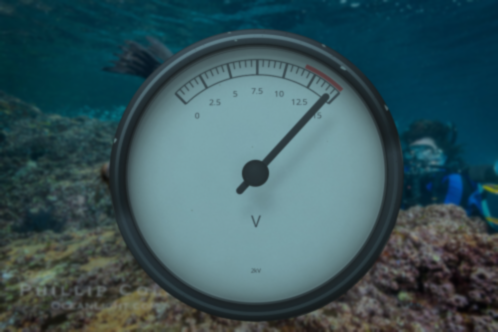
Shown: value=14.5 unit=V
